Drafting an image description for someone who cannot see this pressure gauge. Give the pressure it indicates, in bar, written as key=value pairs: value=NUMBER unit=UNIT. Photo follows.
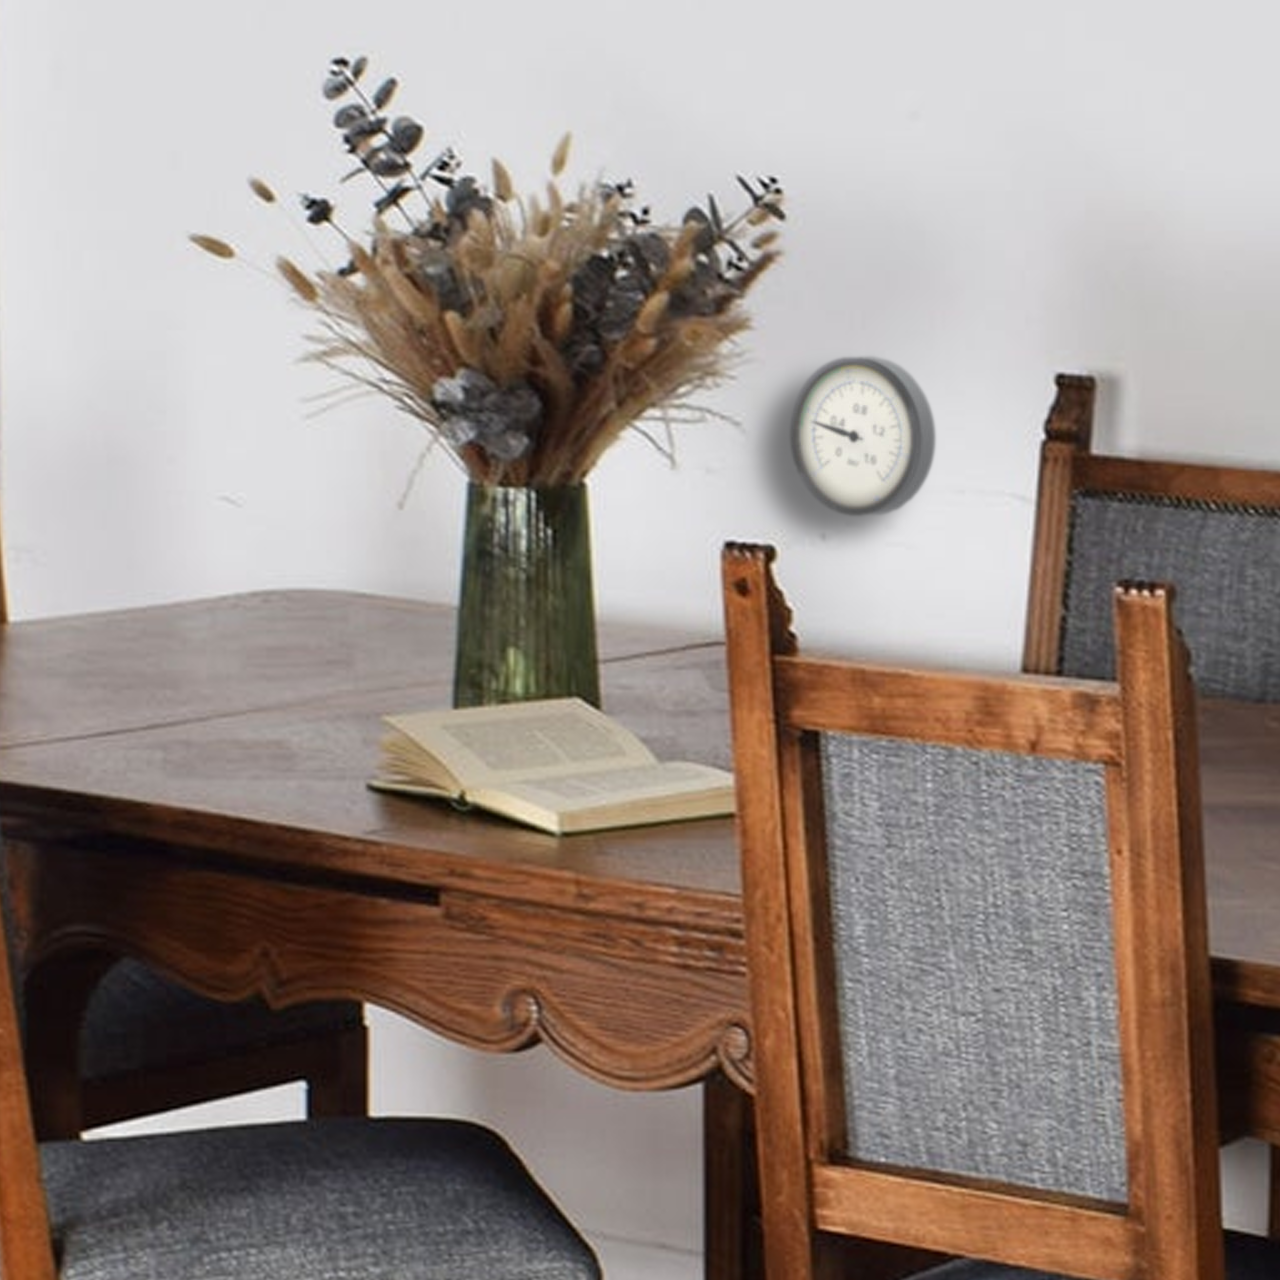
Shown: value=0.3 unit=bar
